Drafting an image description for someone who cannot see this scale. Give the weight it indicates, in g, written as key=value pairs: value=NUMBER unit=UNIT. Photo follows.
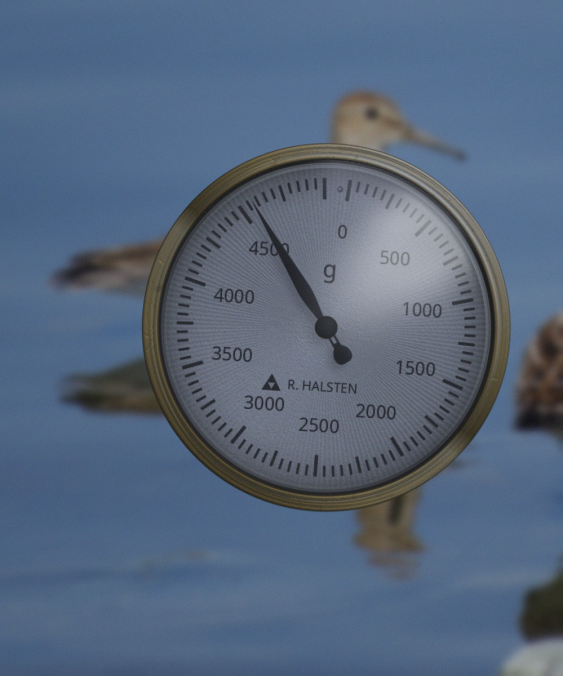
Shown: value=4575 unit=g
